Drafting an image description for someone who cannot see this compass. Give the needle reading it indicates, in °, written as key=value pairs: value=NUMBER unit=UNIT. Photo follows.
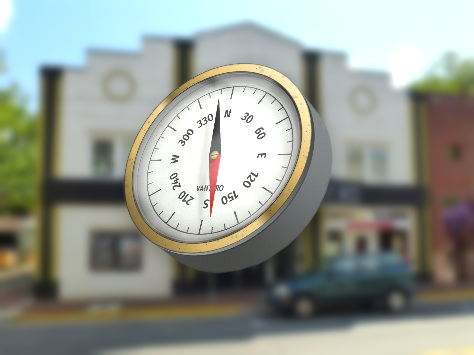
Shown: value=170 unit=°
